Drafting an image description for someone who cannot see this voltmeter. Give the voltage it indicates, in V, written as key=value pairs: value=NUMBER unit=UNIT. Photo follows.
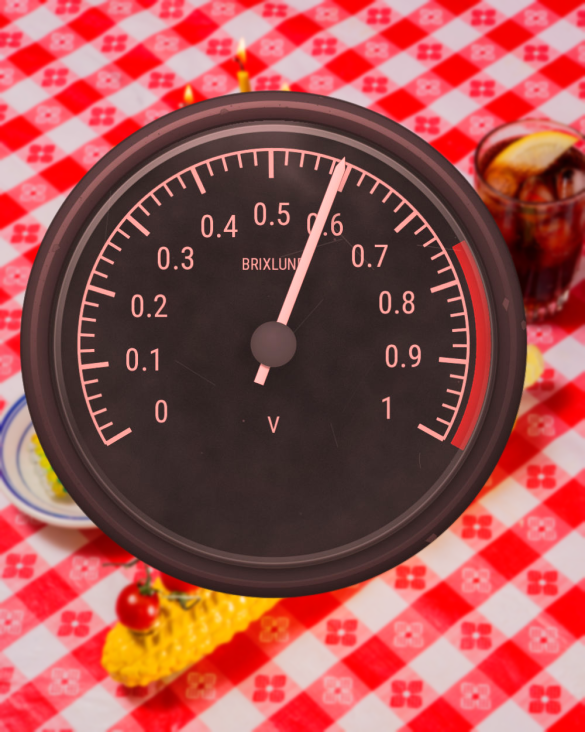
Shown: value=0.59 unit=V
